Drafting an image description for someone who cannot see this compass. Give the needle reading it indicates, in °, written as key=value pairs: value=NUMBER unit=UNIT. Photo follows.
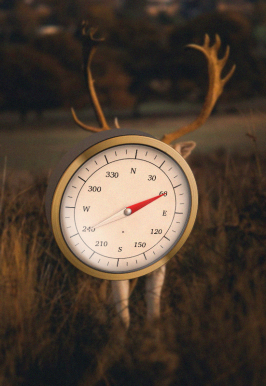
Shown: value=60 unit=°
